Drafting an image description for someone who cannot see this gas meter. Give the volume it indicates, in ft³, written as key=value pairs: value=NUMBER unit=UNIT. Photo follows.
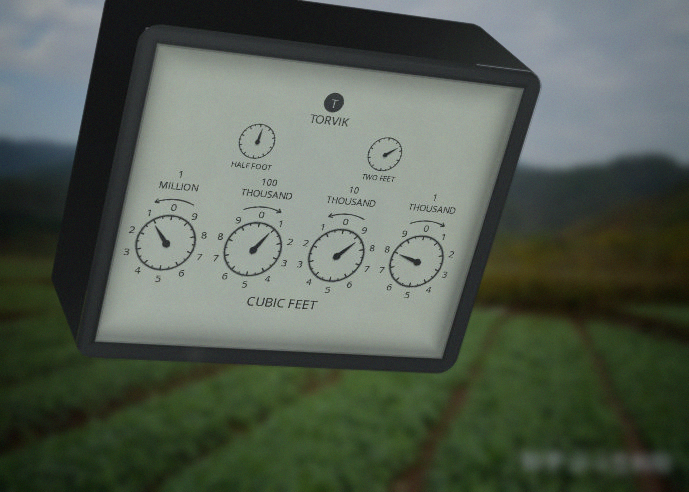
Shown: value=108800 unit=ft³
